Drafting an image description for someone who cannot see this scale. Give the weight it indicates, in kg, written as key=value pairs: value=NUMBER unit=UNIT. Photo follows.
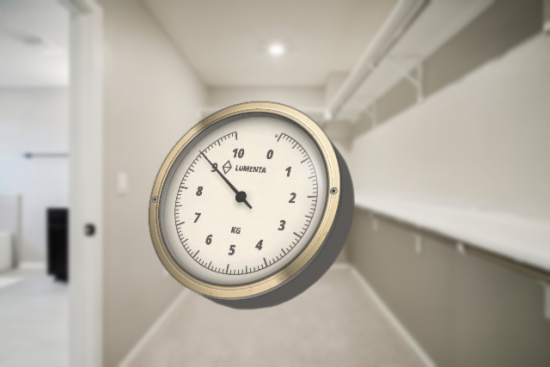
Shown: value=9 unit=kg
